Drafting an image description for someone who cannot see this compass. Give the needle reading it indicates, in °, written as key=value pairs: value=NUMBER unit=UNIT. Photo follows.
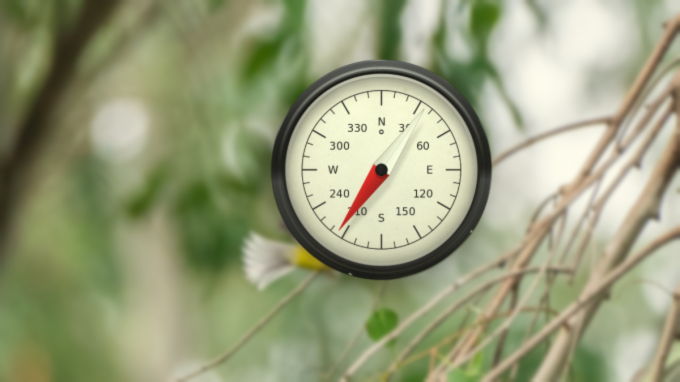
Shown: value=215 unit=°
